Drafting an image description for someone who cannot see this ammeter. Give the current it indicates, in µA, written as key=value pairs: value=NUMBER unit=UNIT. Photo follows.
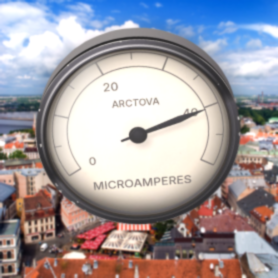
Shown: value=40 unit=µA
